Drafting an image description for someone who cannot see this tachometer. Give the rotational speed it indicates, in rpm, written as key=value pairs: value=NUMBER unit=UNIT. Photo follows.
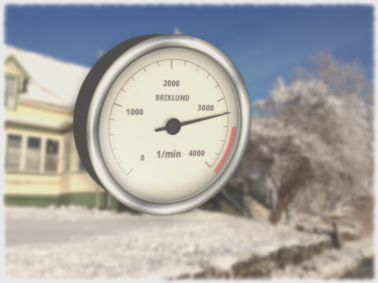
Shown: value=3200 unit=rpm
